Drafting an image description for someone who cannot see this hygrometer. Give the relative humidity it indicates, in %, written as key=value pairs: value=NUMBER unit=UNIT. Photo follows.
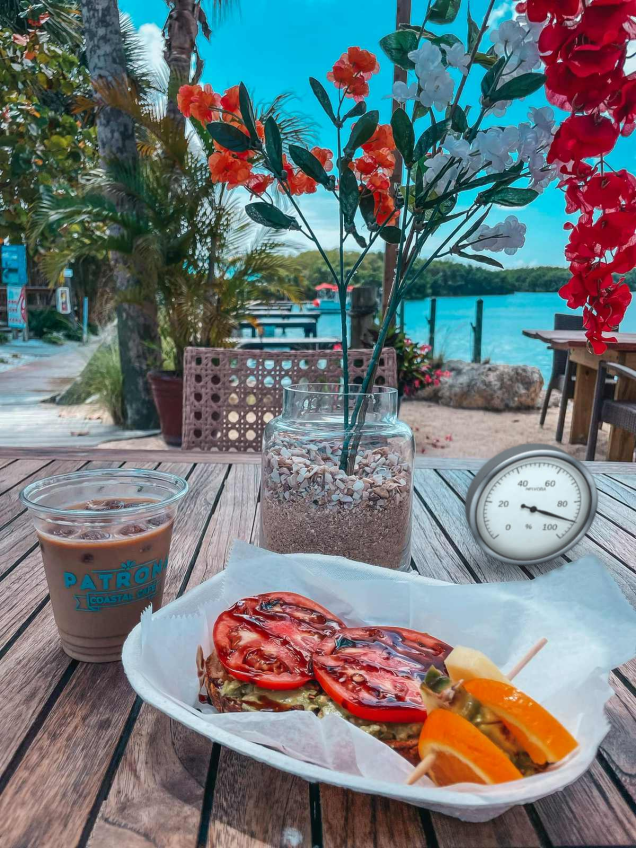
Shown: value=90 unit=%
